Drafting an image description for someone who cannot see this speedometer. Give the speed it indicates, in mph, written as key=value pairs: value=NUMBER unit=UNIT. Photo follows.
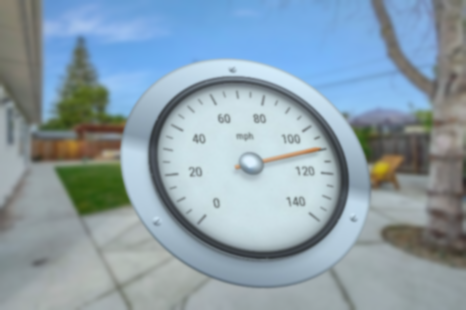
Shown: value=110 unit=mph
